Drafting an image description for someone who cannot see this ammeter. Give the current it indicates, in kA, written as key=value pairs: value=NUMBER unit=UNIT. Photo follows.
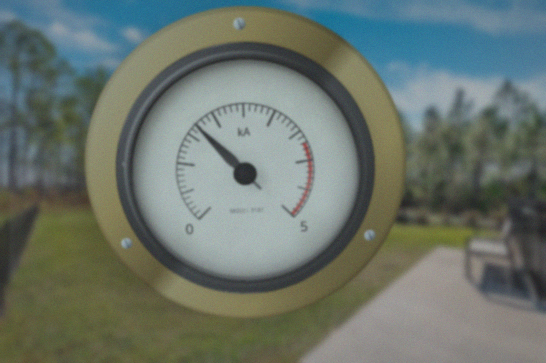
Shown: value=1.7 unit=kA
